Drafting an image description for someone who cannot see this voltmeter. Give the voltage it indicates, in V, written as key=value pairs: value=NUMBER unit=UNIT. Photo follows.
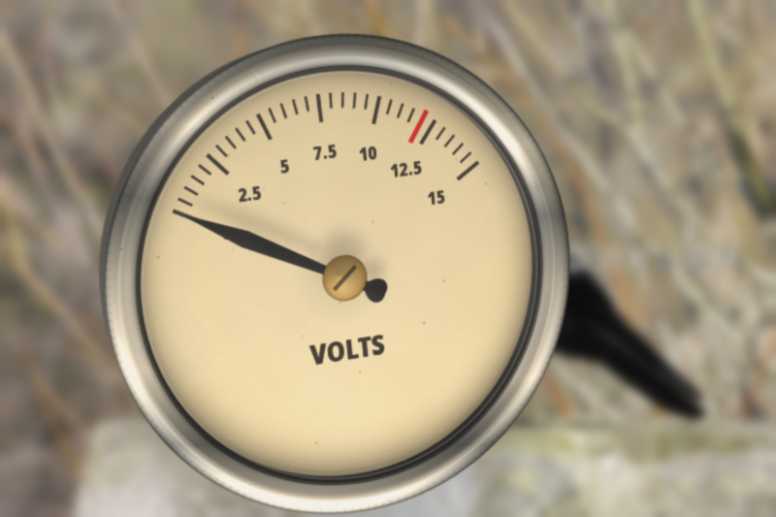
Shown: value=0 unit=V
